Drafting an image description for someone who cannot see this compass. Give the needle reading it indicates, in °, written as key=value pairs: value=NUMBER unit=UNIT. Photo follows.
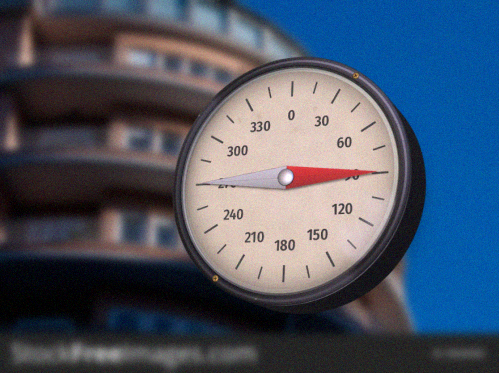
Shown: value=90 unit=°
